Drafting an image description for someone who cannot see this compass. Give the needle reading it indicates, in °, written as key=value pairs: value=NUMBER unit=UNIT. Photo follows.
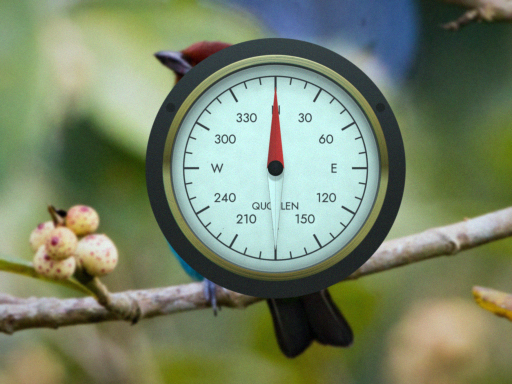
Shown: value=0 unit=°
